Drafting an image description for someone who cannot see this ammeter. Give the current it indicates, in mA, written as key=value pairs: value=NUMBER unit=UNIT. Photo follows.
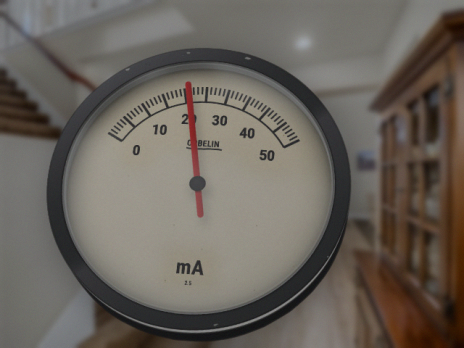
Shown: value=21 unit=mA
